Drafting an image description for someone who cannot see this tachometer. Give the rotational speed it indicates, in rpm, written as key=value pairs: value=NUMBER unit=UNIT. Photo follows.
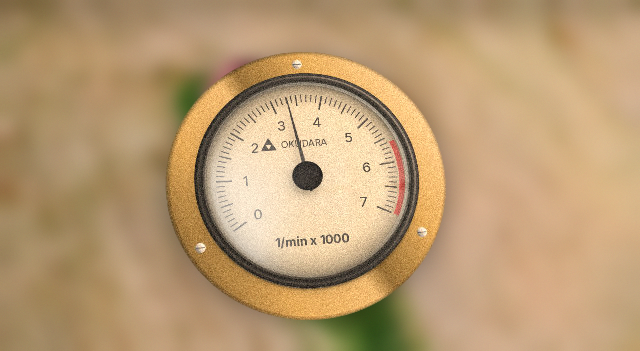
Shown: value=3300 unit=rpm
